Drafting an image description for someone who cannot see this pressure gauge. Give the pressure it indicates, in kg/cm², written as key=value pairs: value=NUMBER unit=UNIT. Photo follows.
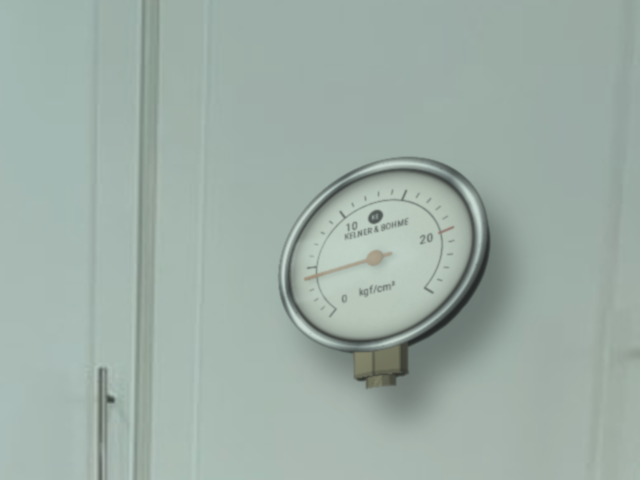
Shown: value=4 unit=kg/cm²
